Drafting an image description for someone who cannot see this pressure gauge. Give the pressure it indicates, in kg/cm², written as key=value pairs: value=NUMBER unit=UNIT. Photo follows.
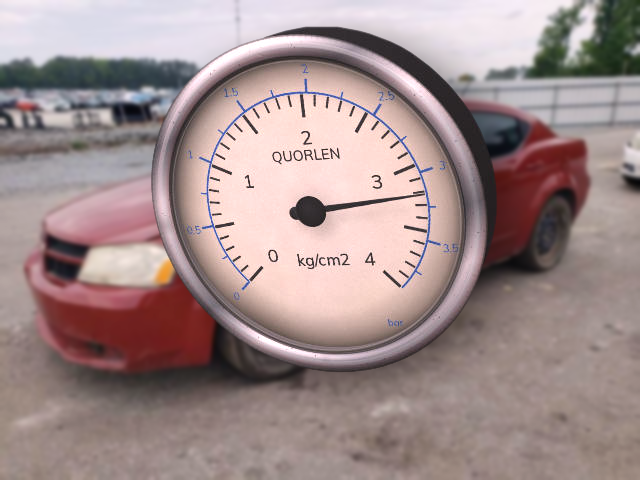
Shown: value=3.2 unit=kg/cm²
